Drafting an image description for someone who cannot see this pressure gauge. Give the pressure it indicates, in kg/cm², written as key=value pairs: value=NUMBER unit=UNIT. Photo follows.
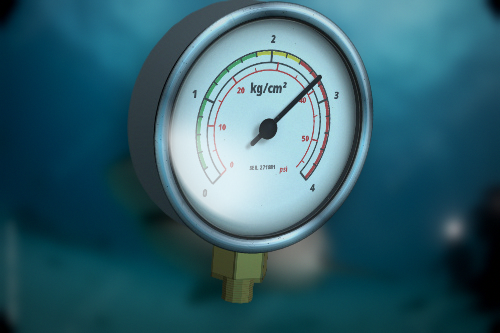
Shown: value=2.7 unit=kg/cm²
